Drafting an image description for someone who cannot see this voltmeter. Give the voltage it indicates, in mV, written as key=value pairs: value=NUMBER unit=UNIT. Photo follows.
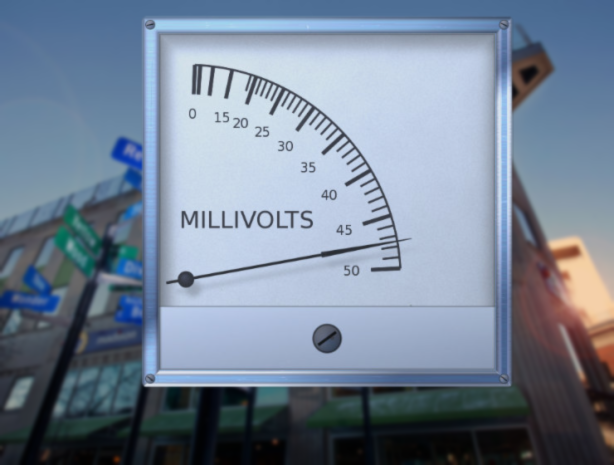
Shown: value=47.5 unit=mV
